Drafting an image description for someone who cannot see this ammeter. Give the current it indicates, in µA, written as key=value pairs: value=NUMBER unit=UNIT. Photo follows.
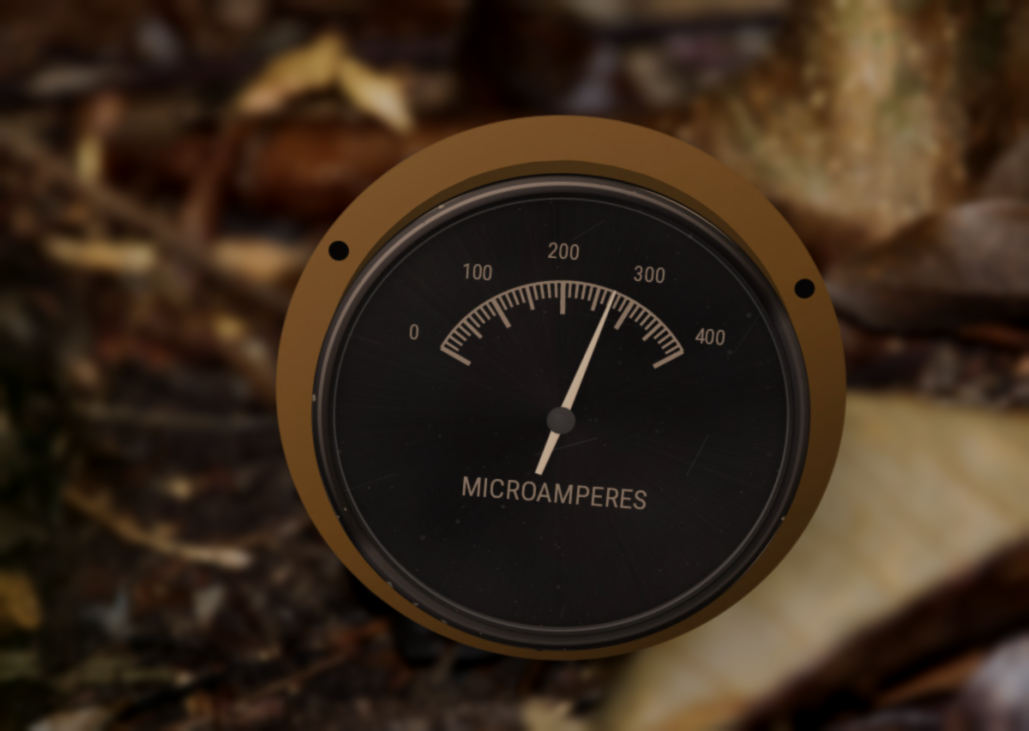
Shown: value=270 unit=µA
